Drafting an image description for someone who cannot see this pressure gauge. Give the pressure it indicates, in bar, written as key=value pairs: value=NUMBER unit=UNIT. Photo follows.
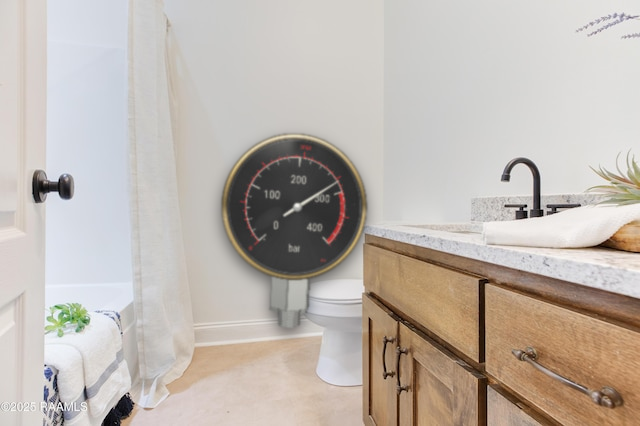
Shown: value=280 unit=bar
